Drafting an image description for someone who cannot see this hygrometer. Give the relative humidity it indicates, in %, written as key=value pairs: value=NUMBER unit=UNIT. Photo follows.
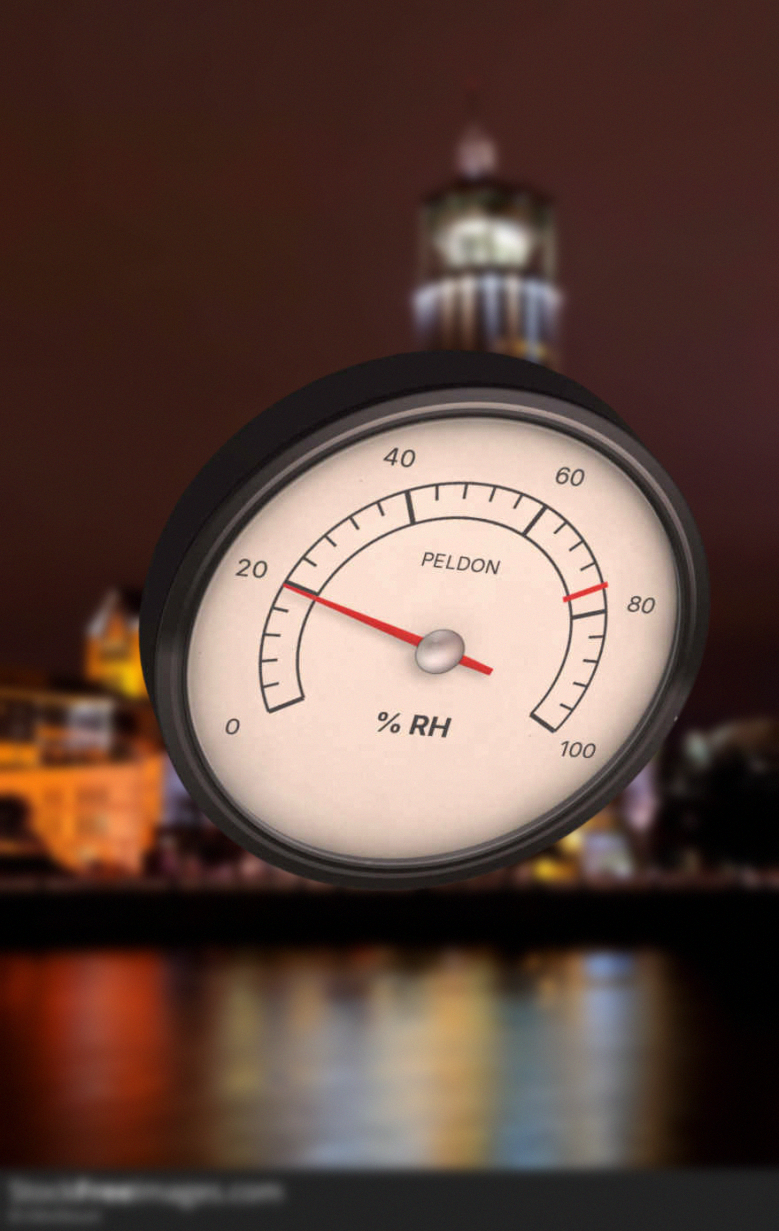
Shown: value=20 unit=%
